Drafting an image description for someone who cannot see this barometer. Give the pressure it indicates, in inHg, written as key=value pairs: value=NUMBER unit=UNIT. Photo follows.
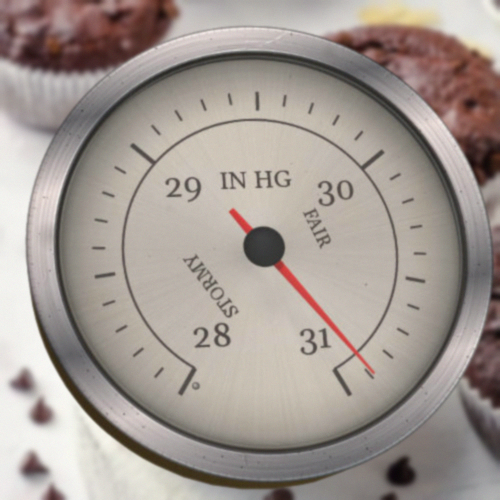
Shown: value=30.9 unit=inHg
